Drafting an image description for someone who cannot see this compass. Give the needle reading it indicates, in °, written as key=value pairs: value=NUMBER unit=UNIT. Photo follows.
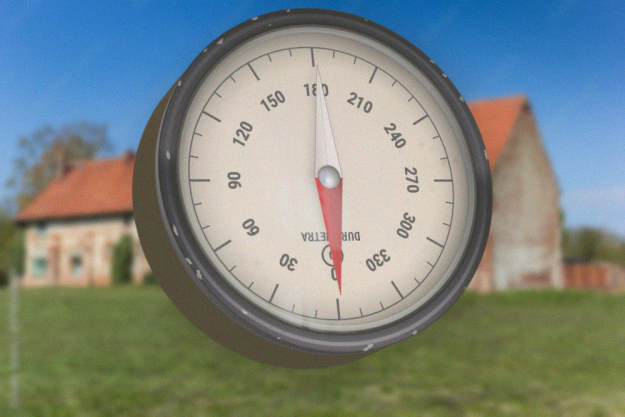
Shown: value=0 unit=°
